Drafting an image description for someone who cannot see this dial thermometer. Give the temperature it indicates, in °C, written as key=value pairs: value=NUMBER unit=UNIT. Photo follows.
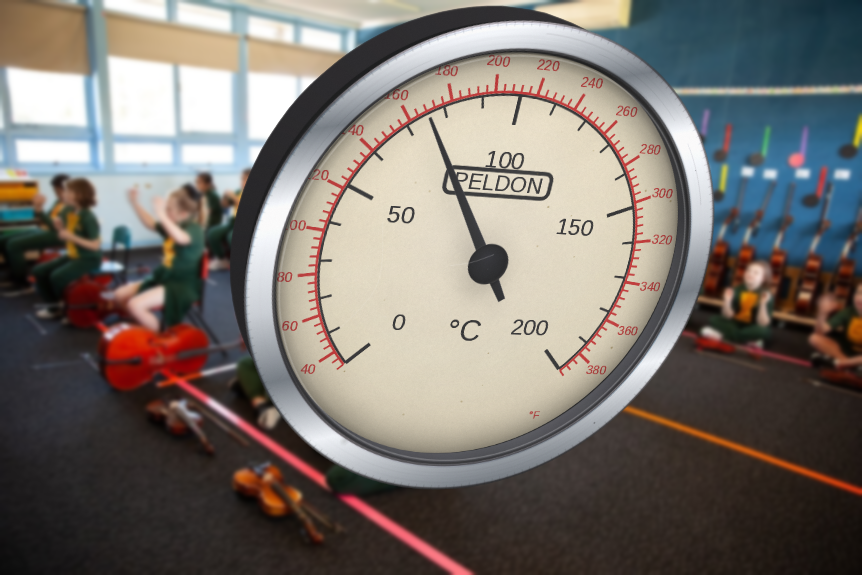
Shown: value=75 unit=°C
